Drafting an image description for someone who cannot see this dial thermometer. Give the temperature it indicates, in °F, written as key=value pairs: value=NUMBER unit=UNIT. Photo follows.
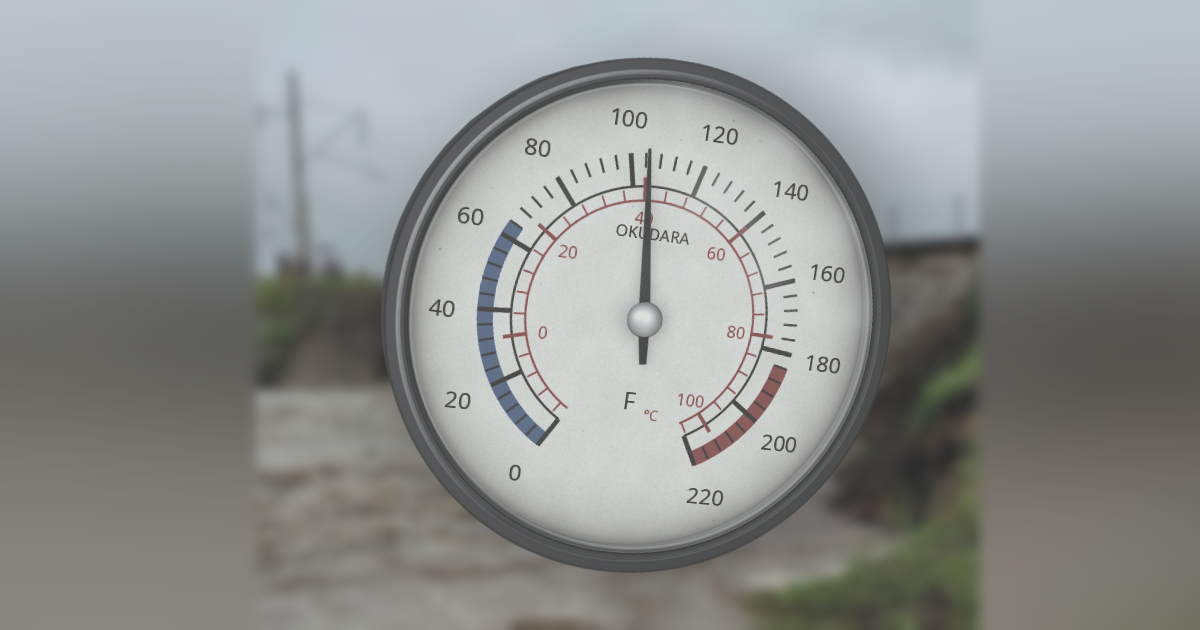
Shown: value=104 unit=°F
